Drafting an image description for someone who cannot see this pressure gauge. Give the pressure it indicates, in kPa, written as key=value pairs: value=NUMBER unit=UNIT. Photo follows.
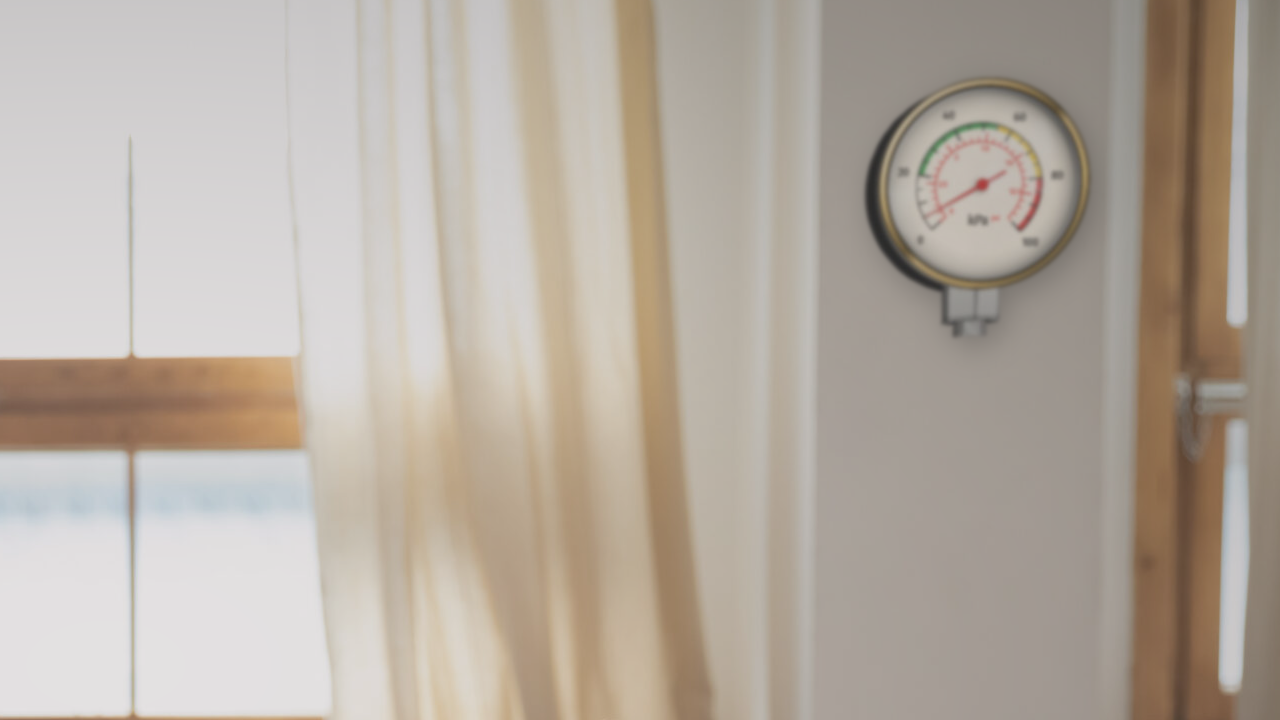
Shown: value=5 unit=kPa
